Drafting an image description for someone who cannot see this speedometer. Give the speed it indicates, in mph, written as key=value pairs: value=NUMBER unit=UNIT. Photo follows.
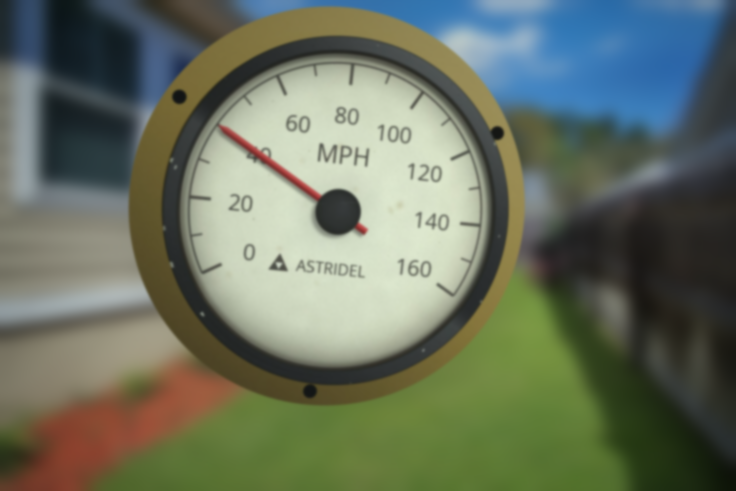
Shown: value=40 unit=mph
